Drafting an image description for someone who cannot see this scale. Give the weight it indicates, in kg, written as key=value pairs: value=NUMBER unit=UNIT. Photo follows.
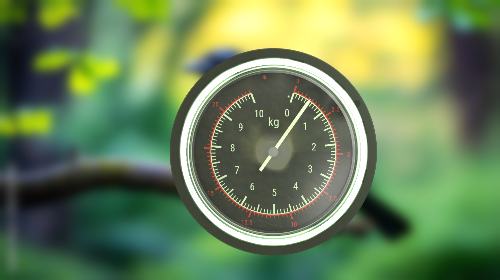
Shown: value=0.5 unit=kg
